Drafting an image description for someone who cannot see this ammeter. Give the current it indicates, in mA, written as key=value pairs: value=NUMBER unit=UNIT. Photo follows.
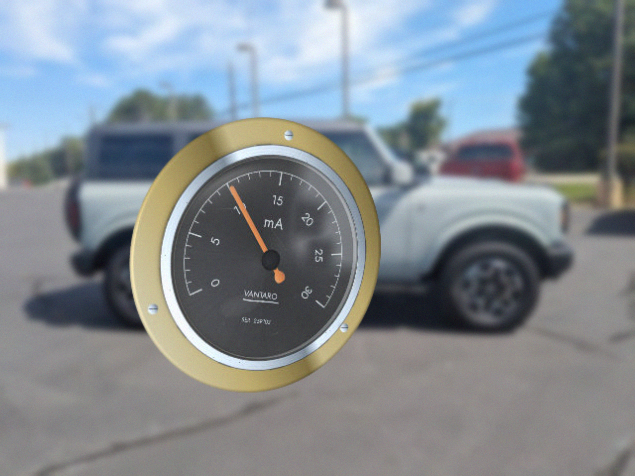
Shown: value=10 unit=mA
